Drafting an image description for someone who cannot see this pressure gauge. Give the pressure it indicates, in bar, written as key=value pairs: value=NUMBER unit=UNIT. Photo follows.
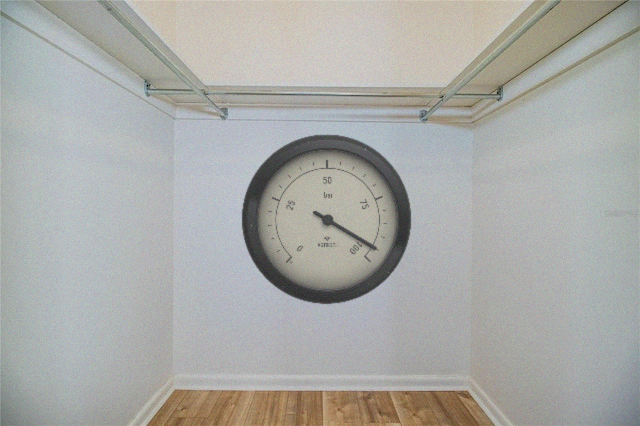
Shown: value=95 unit=bar
